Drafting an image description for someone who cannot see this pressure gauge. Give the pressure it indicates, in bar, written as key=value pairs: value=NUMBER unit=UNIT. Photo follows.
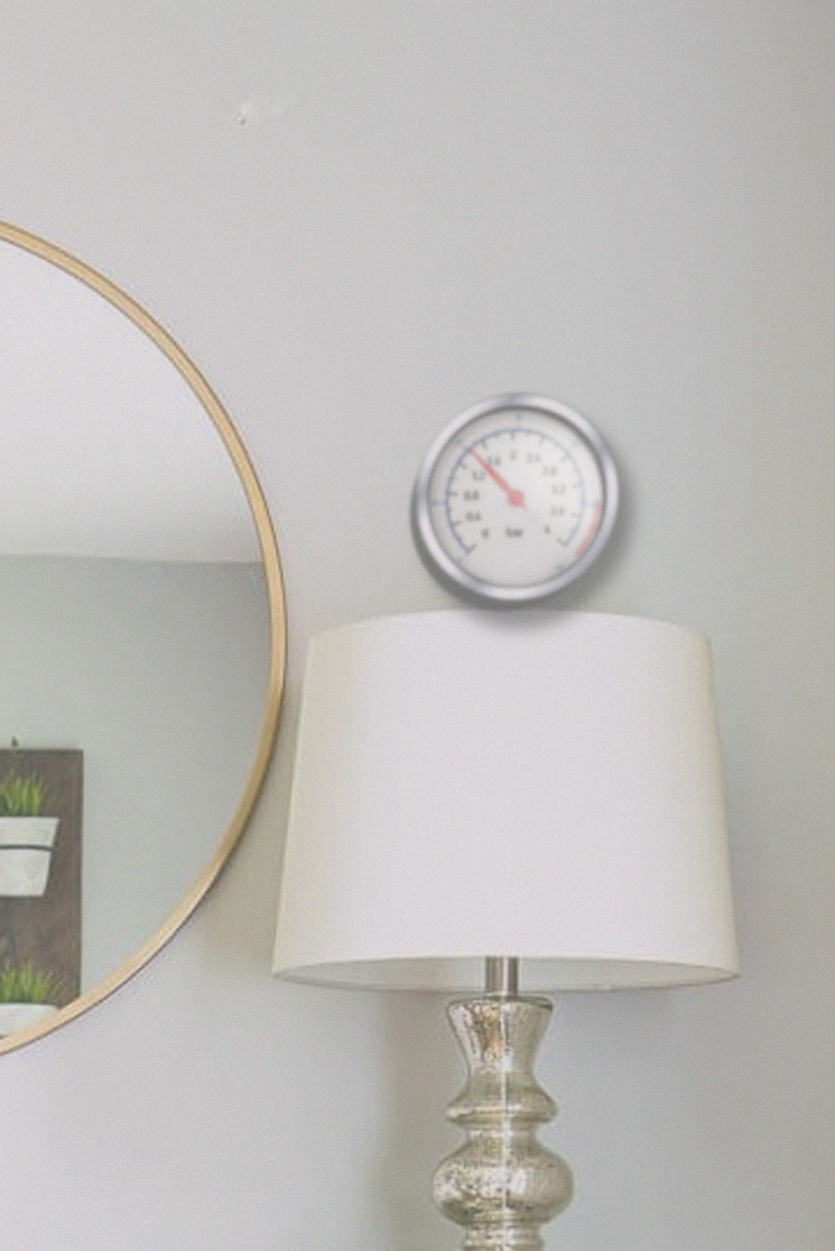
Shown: value=1.4 unit=bar
